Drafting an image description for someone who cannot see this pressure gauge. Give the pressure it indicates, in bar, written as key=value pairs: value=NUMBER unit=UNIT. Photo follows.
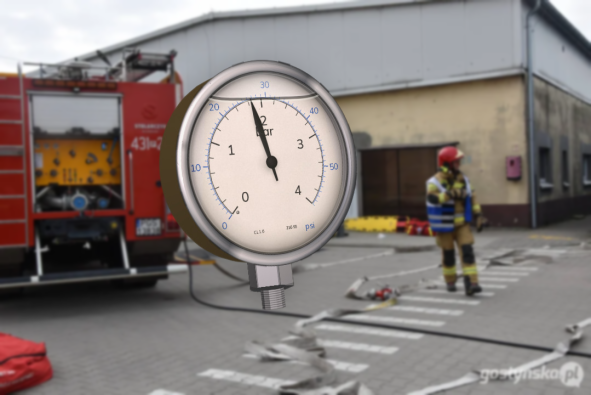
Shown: value=1.8 unit=bar
